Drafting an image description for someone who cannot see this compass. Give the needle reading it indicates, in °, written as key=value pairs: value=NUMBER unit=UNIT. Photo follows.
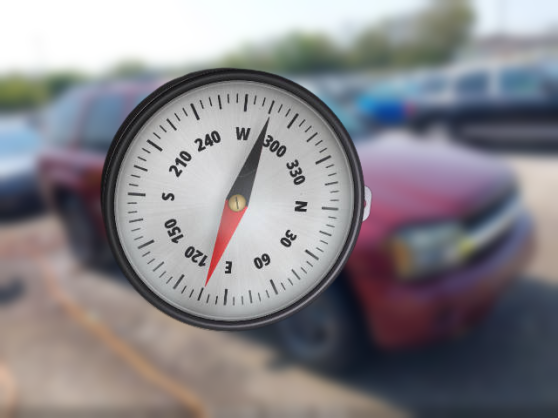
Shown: value=105 unit=°
